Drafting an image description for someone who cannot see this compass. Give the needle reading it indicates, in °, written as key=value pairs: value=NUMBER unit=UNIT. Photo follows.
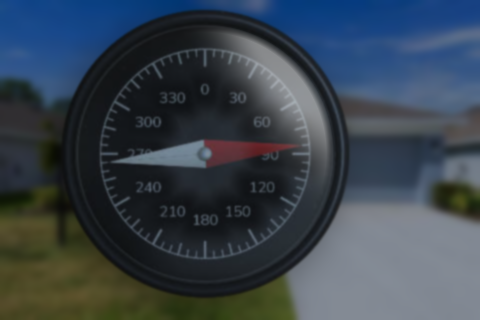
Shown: value=85 unit=°
